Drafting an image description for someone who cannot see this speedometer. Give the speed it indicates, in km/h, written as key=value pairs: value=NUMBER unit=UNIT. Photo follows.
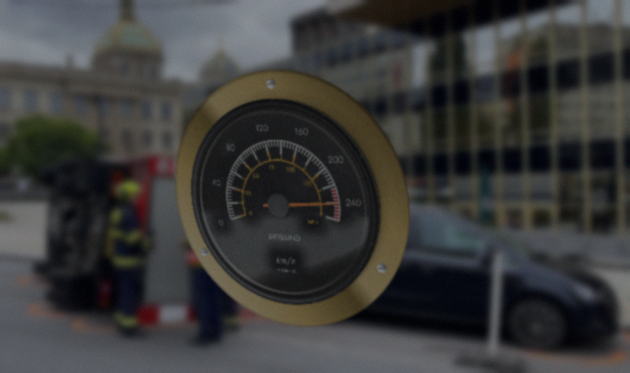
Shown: value=240 unit=km/h
